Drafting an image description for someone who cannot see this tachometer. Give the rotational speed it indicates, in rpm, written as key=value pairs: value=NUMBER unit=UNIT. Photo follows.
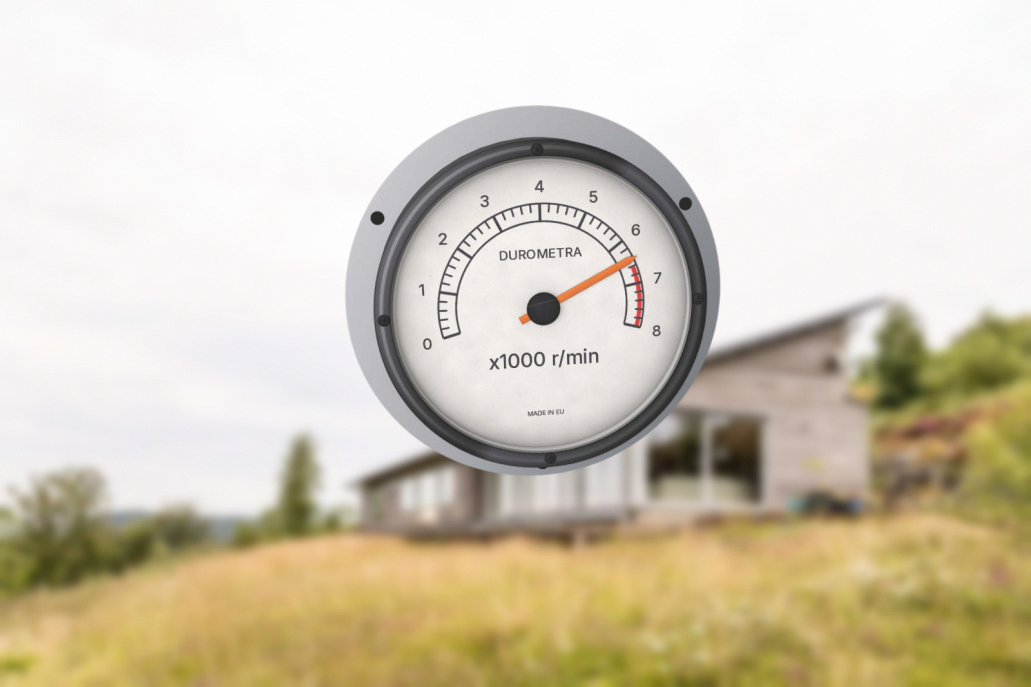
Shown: value=6400 unit=rpm
